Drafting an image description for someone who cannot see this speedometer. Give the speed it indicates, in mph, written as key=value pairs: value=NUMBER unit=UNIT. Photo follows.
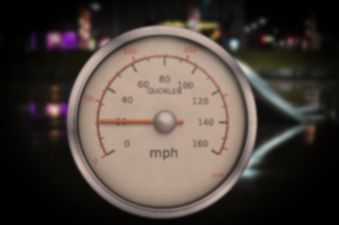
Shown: value=20 unit=mph
